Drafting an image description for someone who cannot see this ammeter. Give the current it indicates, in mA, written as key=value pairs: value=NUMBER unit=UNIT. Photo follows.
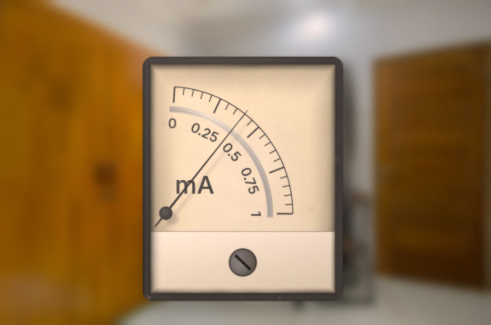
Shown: value=0.4 unit=mA
